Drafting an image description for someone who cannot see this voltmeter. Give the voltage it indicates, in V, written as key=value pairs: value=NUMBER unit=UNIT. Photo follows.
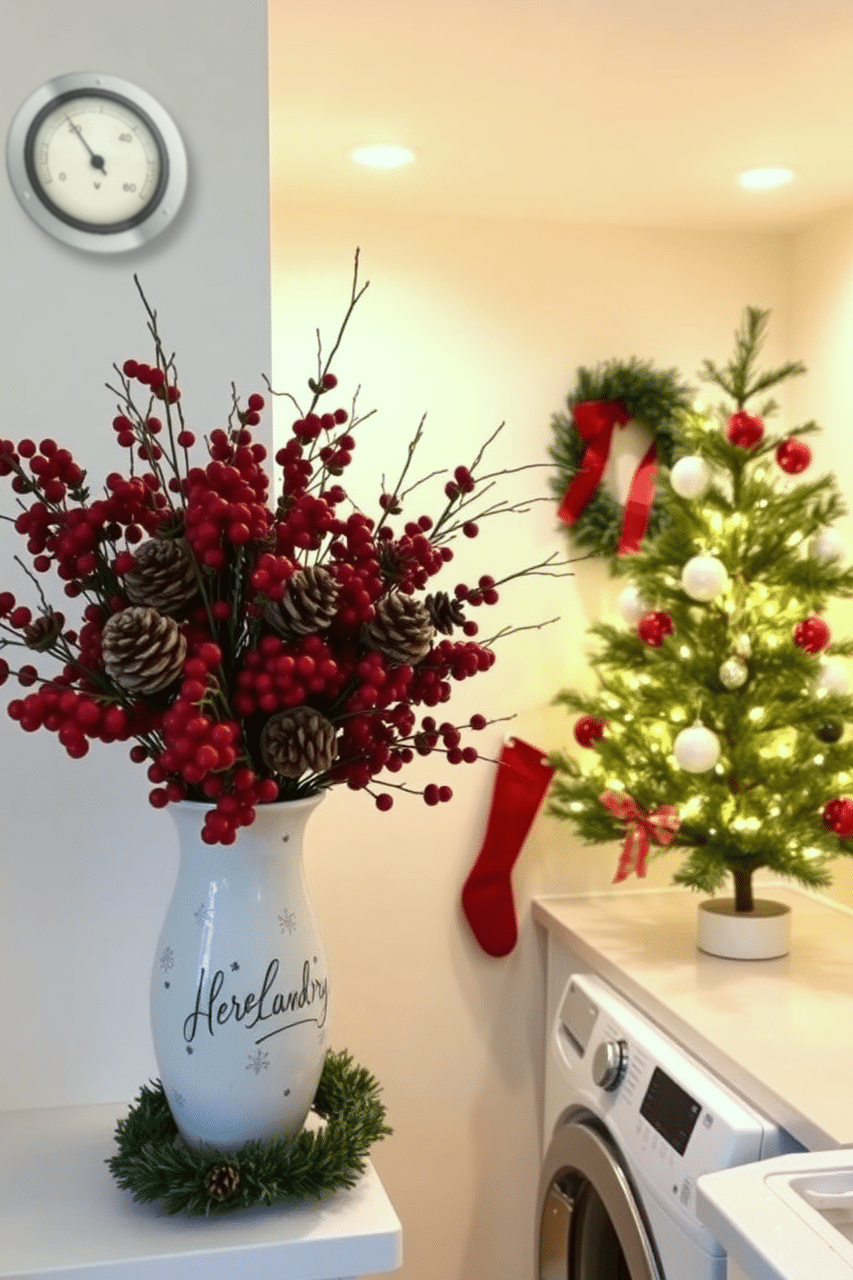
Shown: value=20 unit=V
